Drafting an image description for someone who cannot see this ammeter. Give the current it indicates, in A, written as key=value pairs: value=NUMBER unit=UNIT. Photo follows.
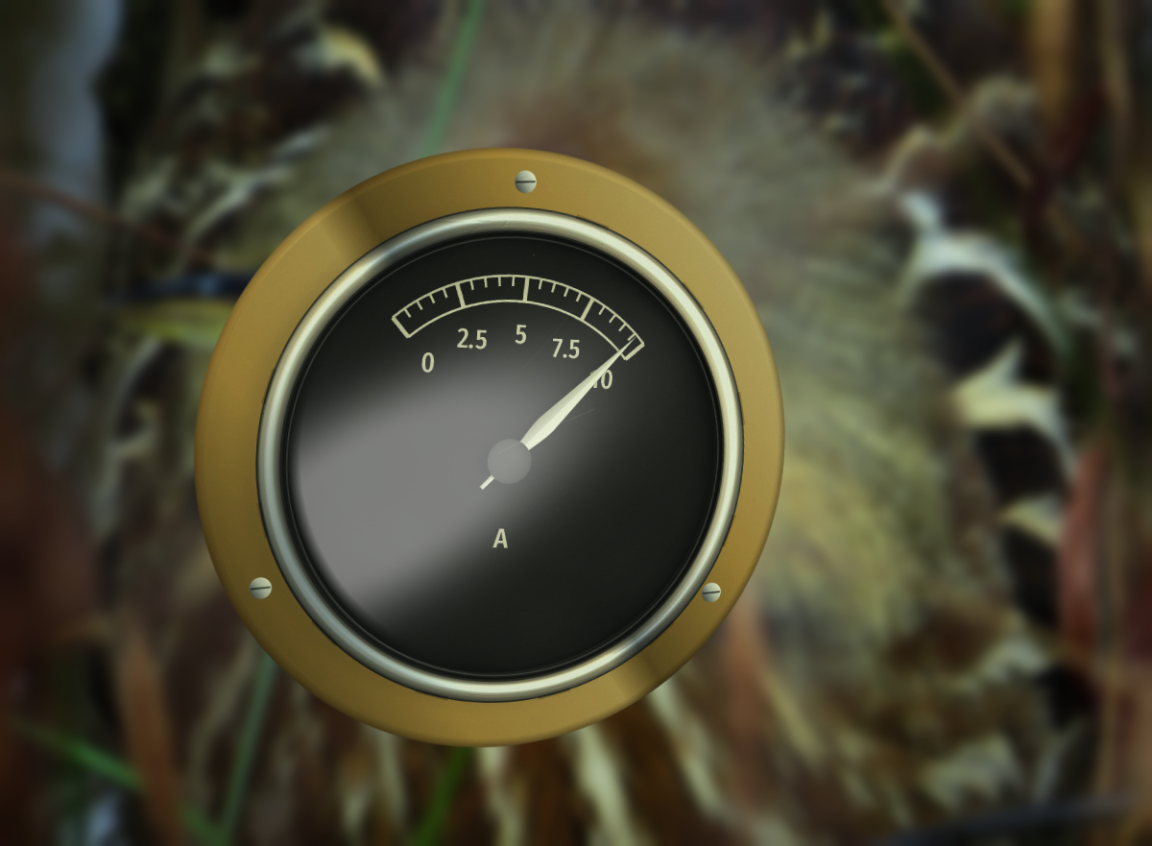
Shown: value=9.5 unit=A
